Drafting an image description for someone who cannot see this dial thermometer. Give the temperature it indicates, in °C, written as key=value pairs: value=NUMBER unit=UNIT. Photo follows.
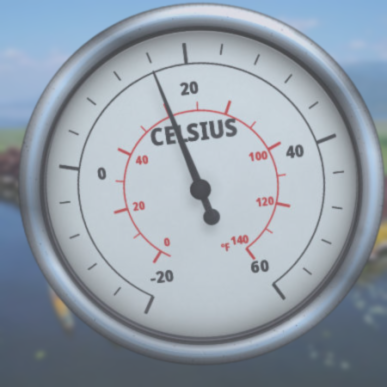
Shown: value=16 unit=°C
